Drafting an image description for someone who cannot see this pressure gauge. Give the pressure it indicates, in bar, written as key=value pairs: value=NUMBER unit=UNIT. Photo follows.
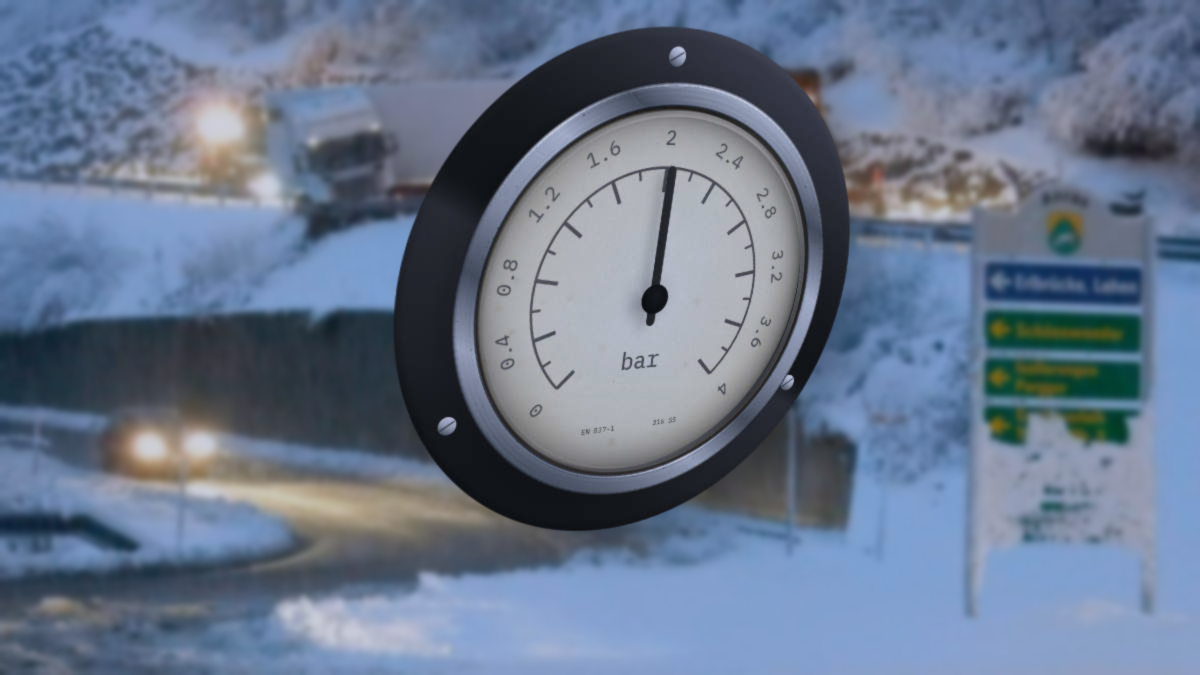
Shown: value=2 unit=bar
